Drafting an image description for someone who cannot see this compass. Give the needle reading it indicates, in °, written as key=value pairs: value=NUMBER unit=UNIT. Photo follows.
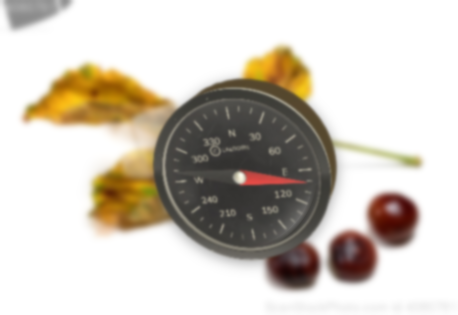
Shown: value=100 unit=°
